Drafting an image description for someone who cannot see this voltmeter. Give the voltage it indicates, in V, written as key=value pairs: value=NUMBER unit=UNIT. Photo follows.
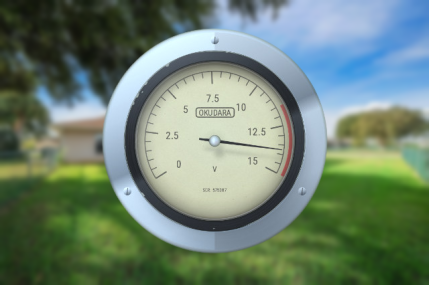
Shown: value=13.75 unit=V
